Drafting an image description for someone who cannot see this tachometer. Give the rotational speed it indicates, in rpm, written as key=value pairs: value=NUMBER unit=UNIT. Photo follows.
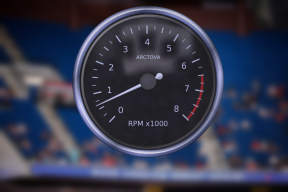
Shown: value=625 unit=rpm
